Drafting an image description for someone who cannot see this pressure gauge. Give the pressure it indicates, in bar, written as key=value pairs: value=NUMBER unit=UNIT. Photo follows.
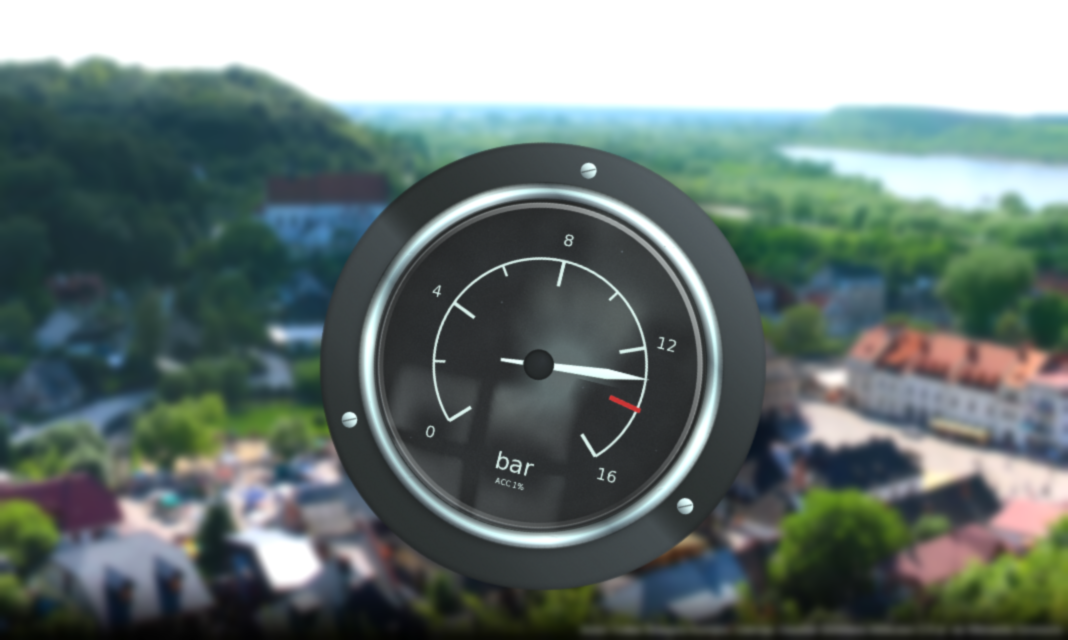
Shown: value=13 unit=bar
